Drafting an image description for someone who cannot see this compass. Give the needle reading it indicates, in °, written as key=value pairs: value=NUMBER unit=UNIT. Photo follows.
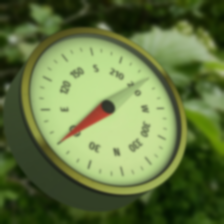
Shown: value=60 unit=°
